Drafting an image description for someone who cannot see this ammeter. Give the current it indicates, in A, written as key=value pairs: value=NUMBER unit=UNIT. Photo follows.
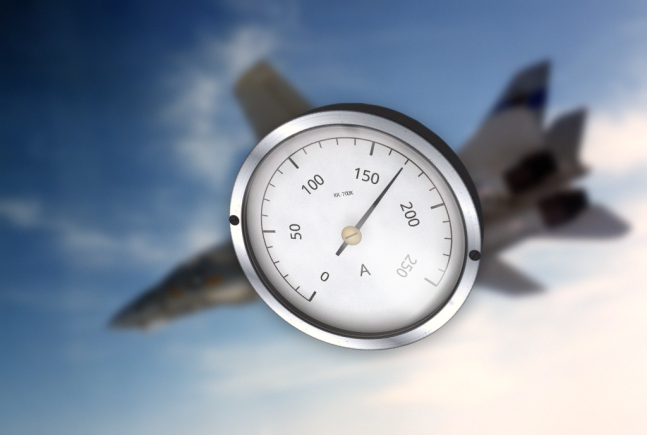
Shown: value=170 unit=A
